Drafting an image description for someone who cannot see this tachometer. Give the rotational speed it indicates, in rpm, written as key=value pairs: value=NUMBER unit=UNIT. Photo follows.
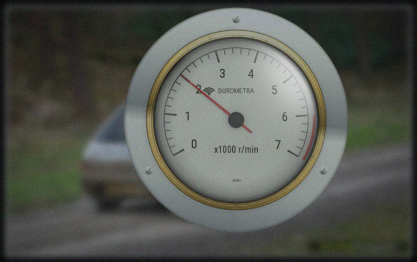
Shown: value=2000 unit=rpm
